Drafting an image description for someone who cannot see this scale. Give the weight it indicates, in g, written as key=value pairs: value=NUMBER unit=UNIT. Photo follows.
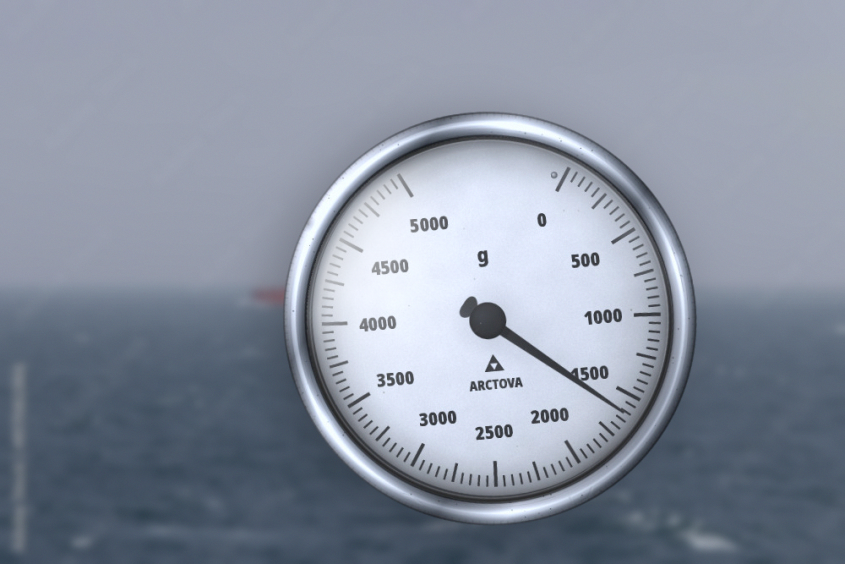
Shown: value=1600 unit=g
